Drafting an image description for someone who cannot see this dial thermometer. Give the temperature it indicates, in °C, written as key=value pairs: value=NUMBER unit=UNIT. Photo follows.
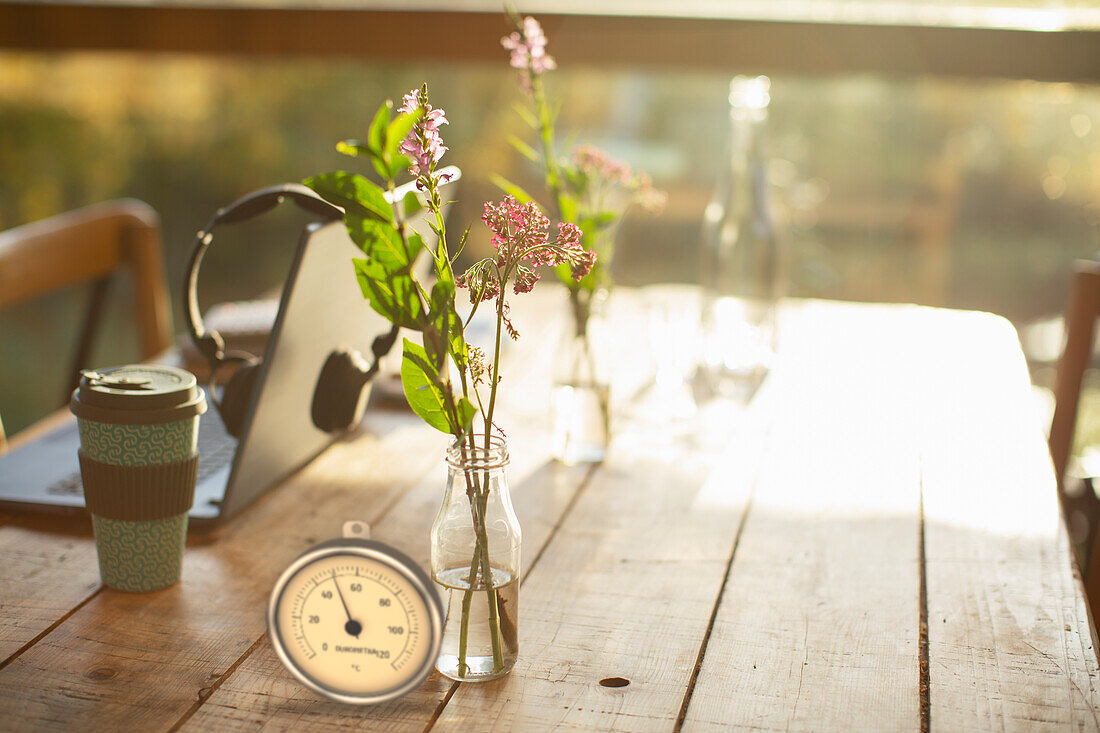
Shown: value=50 unit=°C
